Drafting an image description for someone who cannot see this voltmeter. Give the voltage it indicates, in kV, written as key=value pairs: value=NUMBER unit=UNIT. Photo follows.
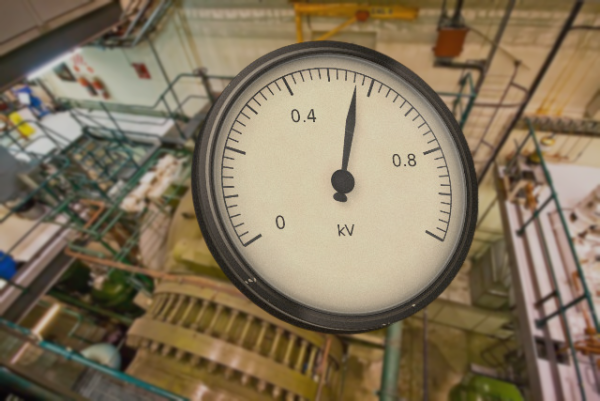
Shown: value=0.56 unit=kV
